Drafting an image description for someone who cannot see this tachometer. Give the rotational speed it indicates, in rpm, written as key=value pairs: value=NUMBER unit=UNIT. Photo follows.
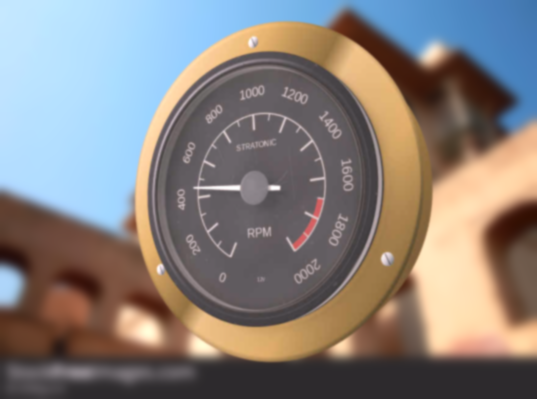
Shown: value=450 unit=rpm
